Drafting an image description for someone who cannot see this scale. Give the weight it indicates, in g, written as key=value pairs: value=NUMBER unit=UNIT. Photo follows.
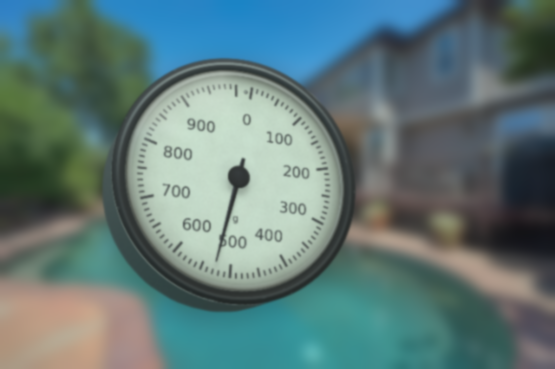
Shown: value=530 unit=g
